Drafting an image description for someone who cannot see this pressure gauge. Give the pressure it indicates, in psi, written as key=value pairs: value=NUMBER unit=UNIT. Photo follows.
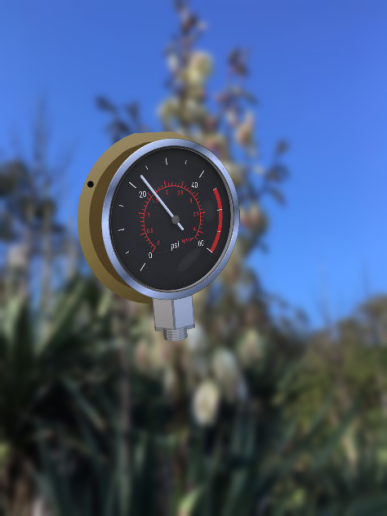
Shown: value=22.5 unit=psi
